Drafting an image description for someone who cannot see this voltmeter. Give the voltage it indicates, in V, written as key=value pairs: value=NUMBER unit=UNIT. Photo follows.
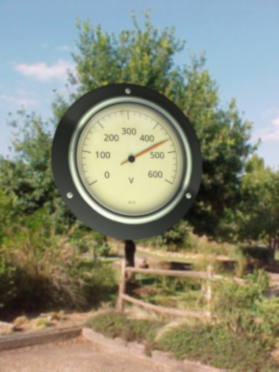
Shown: value=460 unit=V
